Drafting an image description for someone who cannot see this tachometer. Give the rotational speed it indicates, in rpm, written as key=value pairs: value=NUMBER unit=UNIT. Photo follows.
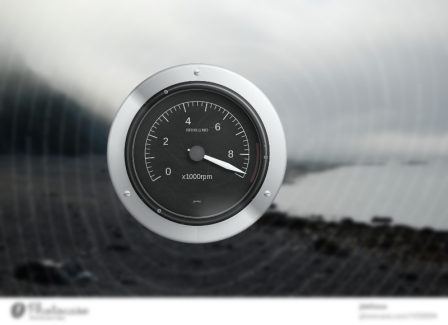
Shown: value=8800 unit=rpm
